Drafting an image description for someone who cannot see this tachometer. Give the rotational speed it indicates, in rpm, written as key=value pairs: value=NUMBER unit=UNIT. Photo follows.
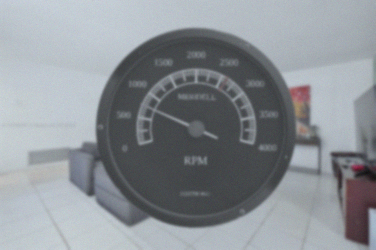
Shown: value=750 unit=rpm
